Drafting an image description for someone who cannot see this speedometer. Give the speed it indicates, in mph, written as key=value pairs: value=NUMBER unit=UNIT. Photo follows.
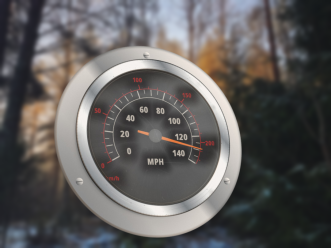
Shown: value=130 unit=mph
